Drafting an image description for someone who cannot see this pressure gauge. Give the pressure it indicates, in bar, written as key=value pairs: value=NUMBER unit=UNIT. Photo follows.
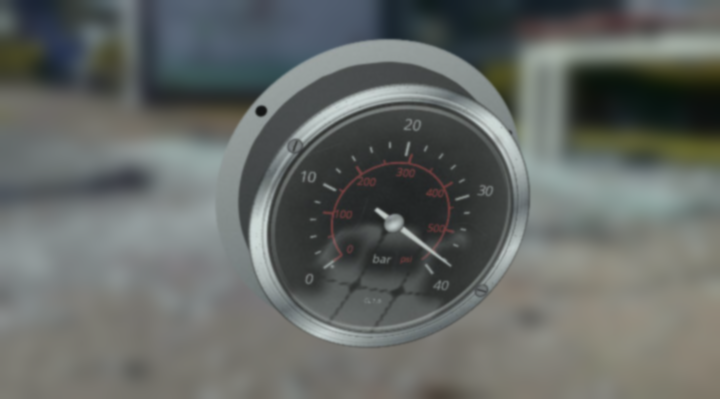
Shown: value=38 unit=bar
